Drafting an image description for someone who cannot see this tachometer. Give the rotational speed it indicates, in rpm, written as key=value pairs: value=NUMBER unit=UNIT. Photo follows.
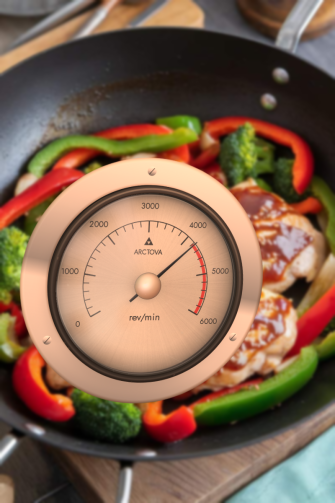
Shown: value=4200 unit=rpm
